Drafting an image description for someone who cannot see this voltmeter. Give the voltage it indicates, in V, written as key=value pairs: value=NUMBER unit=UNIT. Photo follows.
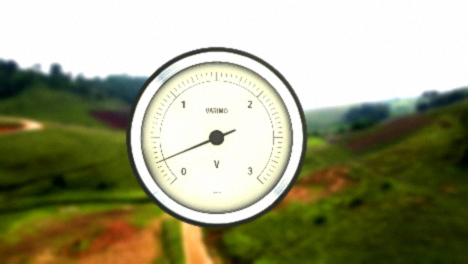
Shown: value=0.25 unit=V
